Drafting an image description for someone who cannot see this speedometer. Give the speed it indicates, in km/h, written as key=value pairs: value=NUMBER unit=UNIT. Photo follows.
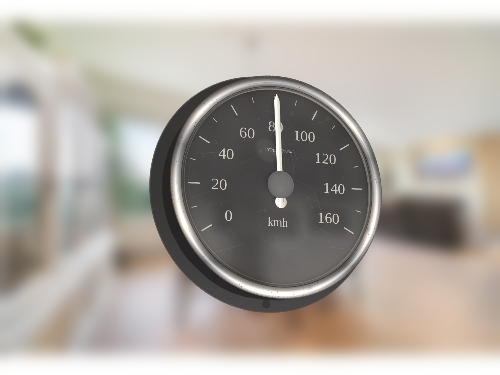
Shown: value=80 unit=km/h
